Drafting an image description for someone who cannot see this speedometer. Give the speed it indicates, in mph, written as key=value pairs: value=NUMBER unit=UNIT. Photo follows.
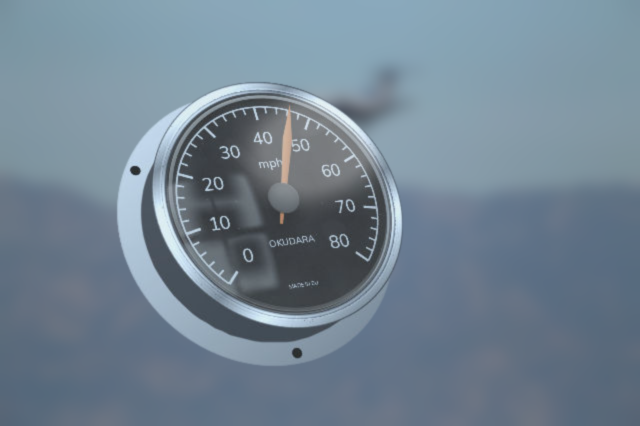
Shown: value=46 unit=mph
